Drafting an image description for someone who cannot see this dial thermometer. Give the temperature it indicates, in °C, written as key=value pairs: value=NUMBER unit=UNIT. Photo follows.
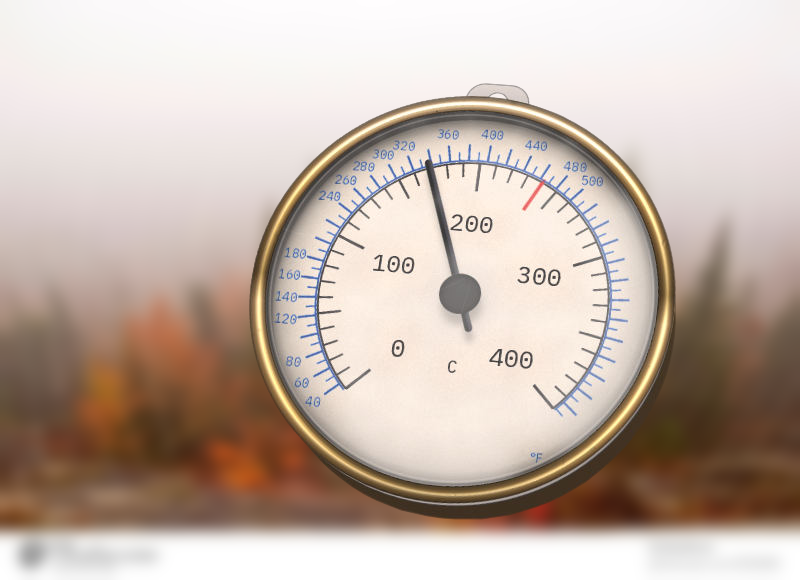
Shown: value=170 unit=°C
